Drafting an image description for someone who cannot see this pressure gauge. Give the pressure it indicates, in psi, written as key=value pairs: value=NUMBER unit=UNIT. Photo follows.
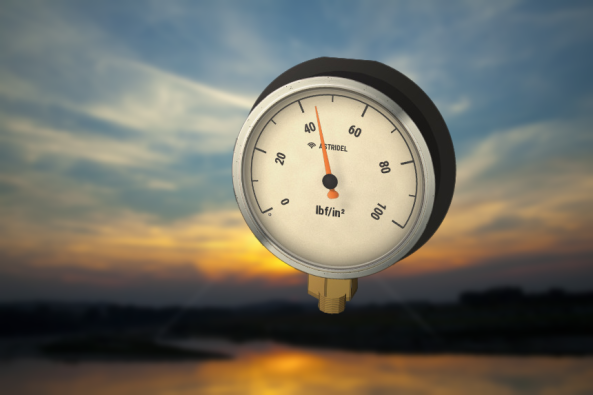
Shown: value=45 unit=psi
